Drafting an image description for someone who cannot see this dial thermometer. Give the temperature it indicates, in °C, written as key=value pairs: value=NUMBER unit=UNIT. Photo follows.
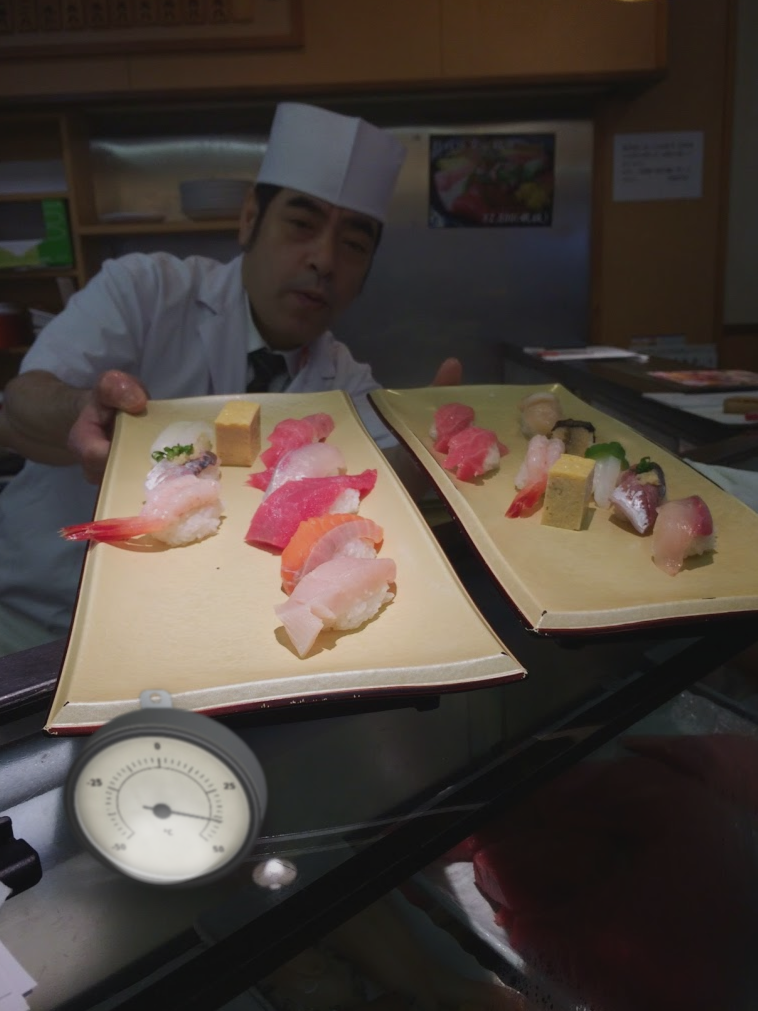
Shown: value=37.5 unit=°C
